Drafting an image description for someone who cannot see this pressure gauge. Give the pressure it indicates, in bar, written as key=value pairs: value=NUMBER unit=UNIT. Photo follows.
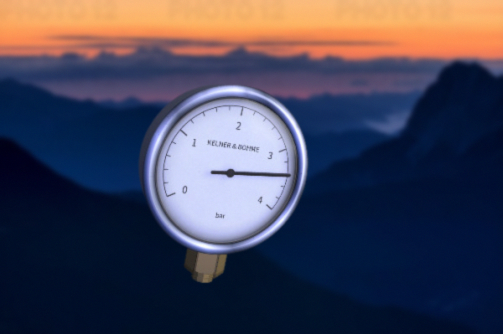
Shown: value=3.4 unit=bar
